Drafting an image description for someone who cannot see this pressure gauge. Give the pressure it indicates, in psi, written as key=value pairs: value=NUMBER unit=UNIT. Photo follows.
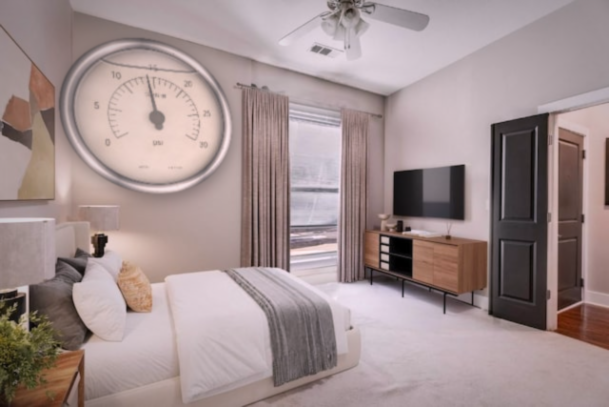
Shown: value=14 unit=psi
